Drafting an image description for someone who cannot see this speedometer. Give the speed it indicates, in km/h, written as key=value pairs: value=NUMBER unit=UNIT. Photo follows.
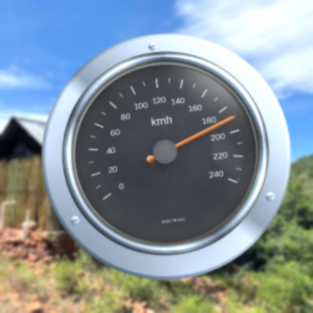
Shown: value=190 unit=km/h
